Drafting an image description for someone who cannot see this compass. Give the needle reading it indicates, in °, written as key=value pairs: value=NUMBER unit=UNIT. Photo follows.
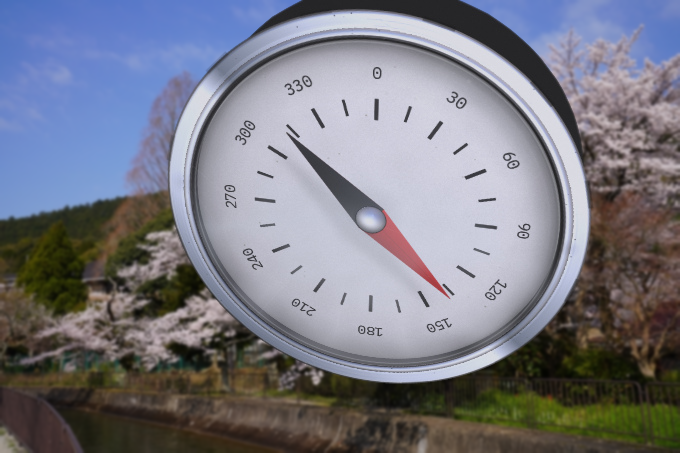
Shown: value=135 unit=°
